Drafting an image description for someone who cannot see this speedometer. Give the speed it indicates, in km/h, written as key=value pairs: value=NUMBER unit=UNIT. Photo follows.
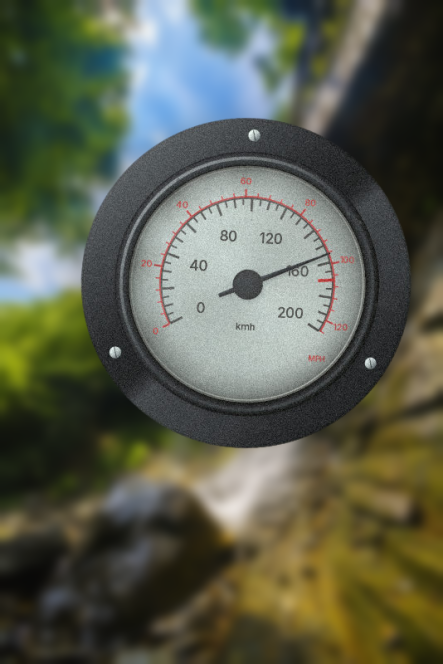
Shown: value=155 unit=km/h
